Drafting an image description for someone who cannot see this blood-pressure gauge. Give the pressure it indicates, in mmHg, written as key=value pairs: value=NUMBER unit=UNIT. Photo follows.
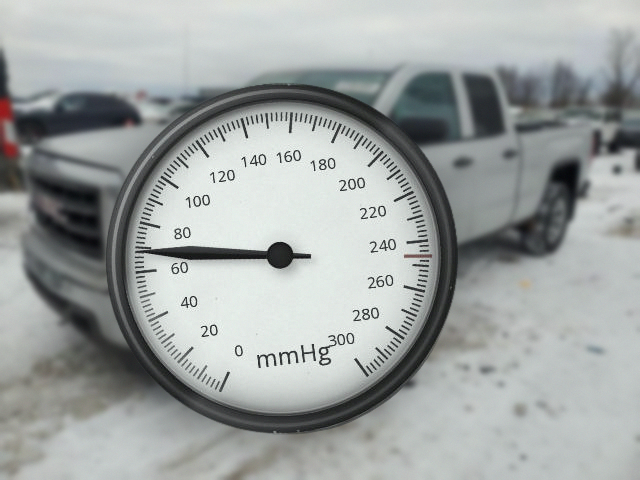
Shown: value=68 unit=mmHg
